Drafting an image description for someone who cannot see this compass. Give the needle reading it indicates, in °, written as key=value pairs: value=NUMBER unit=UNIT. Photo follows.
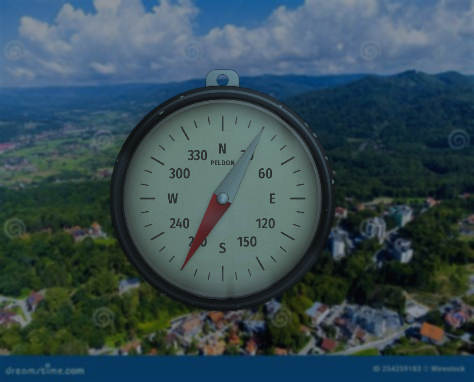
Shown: value=210 unit=°
